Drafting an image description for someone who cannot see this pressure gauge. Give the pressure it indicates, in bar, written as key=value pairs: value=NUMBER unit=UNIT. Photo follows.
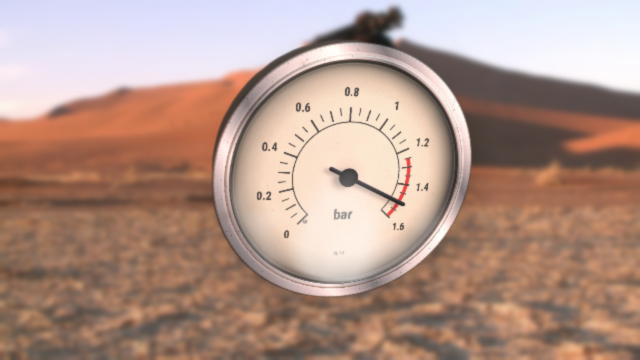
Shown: value=1.5 unit=bar
